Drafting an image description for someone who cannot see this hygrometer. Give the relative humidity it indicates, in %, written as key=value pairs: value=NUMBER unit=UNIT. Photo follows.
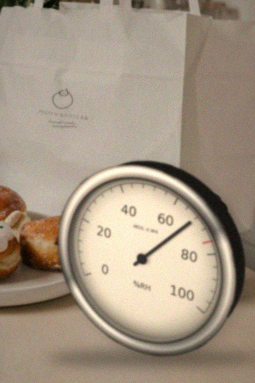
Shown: value=68 unit=%
